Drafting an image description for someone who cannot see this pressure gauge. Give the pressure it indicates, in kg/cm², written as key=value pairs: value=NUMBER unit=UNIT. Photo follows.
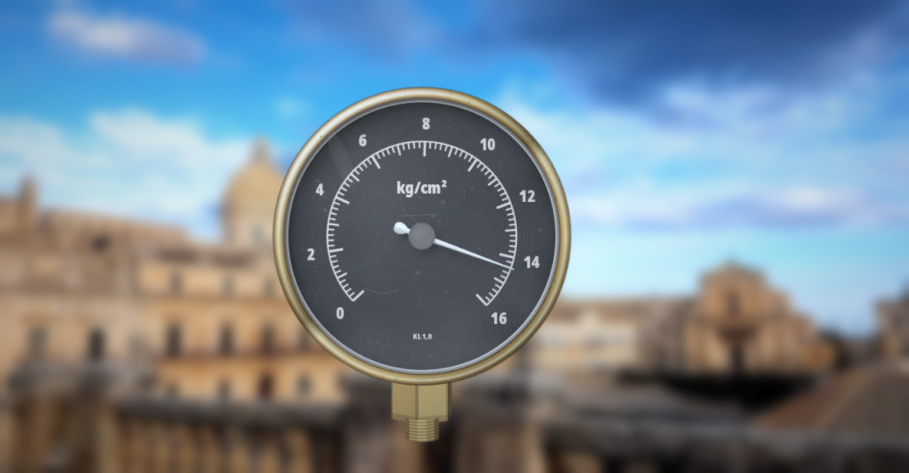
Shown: value=14.4 unit=kg/cm²
